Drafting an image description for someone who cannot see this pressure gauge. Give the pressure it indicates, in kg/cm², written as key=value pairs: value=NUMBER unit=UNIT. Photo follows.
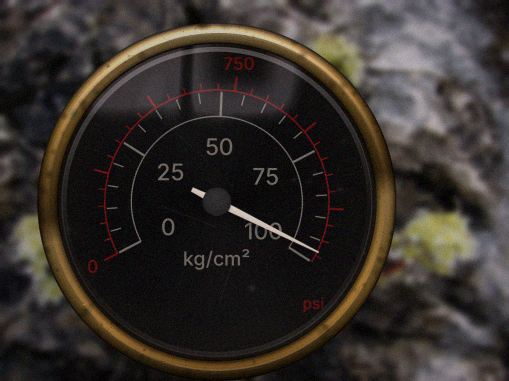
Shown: value=97.5 unit=kg/cm²
